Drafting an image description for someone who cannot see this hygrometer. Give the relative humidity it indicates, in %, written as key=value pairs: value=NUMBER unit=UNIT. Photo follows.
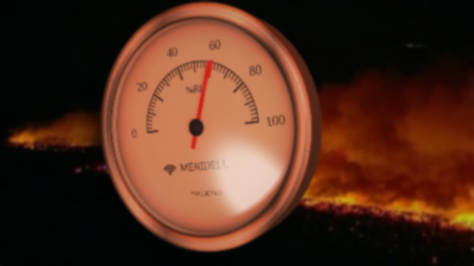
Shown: value=60 unit=%
